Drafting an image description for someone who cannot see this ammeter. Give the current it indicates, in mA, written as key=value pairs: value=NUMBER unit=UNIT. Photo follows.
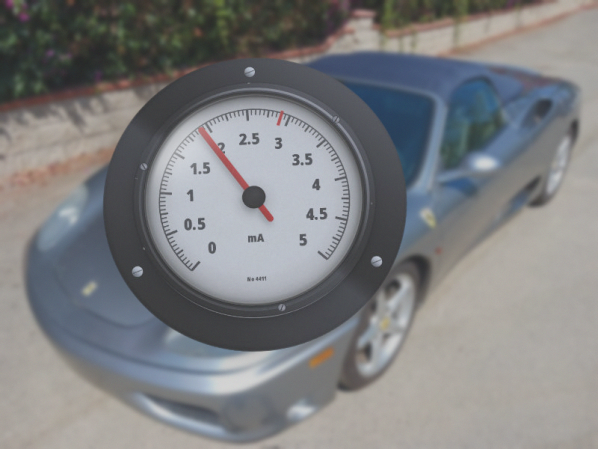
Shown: value=1.9 unit=mA
